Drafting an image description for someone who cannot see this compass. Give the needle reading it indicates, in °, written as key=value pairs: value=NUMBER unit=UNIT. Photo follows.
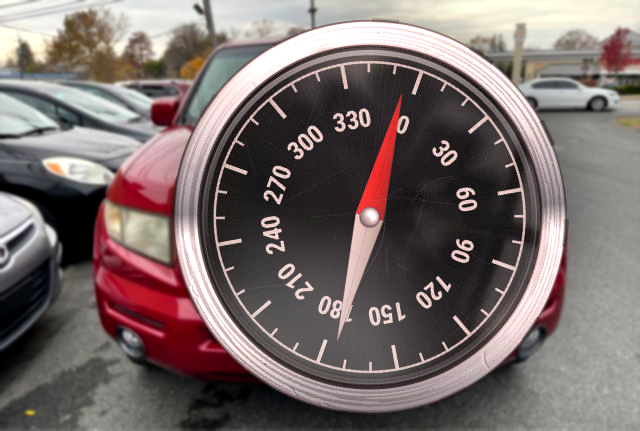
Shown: value=355 unit=°
